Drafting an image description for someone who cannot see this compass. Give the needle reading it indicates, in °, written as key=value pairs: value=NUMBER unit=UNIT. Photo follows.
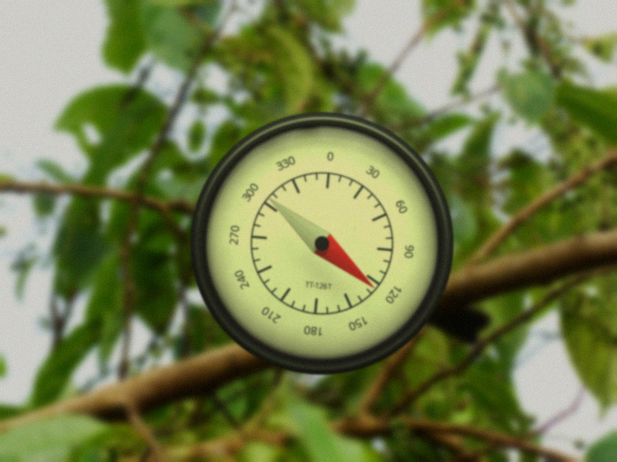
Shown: value=125 unit=°
